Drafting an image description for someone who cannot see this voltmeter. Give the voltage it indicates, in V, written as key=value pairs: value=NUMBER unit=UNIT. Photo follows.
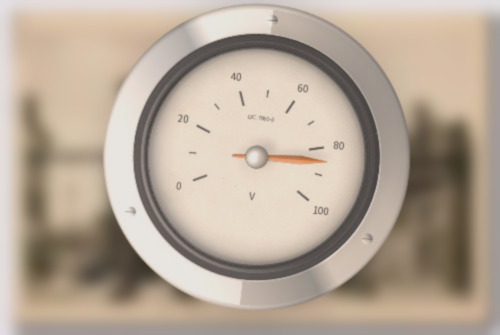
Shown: value=85 unit=V
